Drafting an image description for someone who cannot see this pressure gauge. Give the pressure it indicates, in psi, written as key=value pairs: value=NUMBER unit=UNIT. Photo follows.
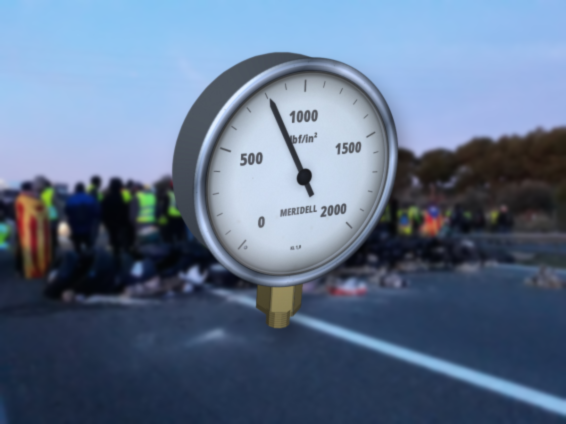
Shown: value=800 unit=psi
